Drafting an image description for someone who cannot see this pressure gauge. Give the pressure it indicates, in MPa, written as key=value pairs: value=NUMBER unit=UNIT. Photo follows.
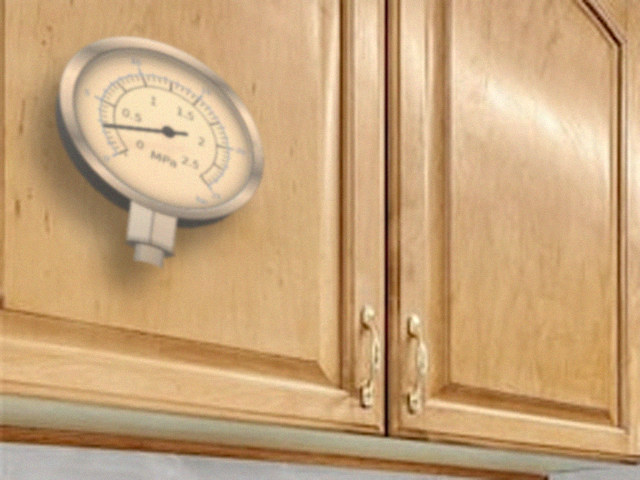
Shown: value=0.25 unit=MPa
